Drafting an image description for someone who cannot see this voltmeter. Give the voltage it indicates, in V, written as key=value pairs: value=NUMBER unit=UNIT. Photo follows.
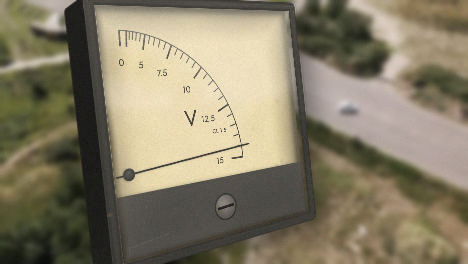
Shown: value=14.5 unit=V
